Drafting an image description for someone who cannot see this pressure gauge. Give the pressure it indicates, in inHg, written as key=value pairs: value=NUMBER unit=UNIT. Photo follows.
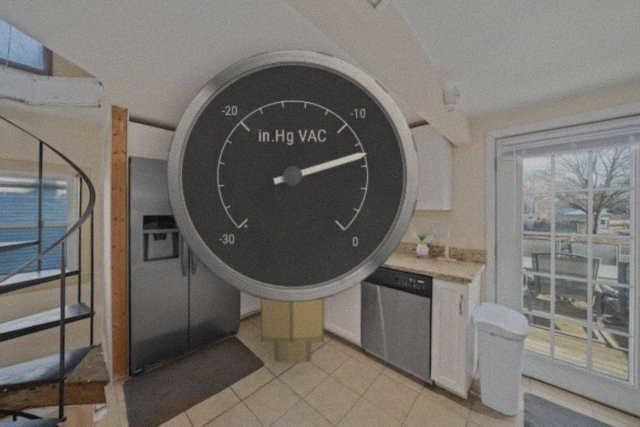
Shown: value=-7 unit=inHg
